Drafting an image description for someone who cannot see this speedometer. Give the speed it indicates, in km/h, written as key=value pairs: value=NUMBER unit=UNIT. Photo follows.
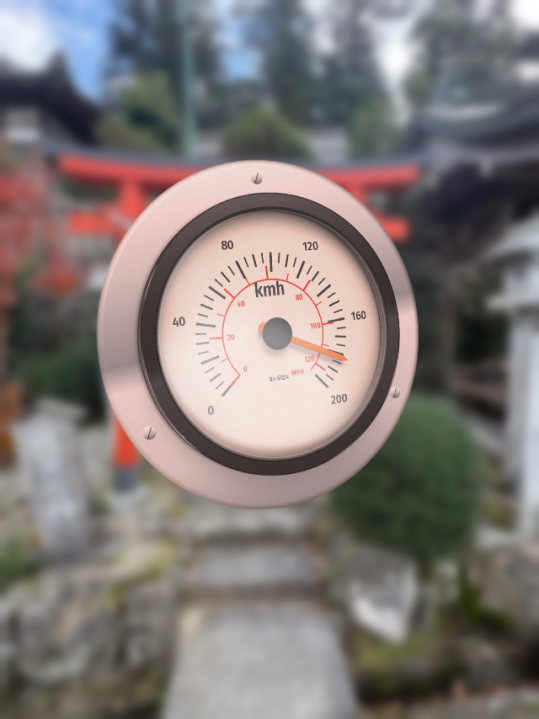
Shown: value=182.5 unit=km/h
